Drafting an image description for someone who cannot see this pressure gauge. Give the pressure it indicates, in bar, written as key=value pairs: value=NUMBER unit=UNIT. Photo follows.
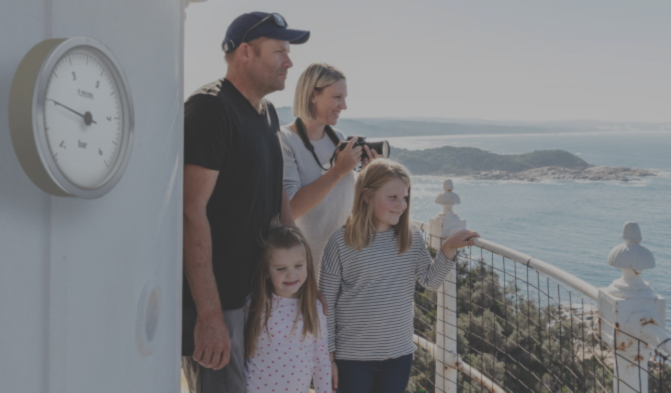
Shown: value=1 unit=bar
